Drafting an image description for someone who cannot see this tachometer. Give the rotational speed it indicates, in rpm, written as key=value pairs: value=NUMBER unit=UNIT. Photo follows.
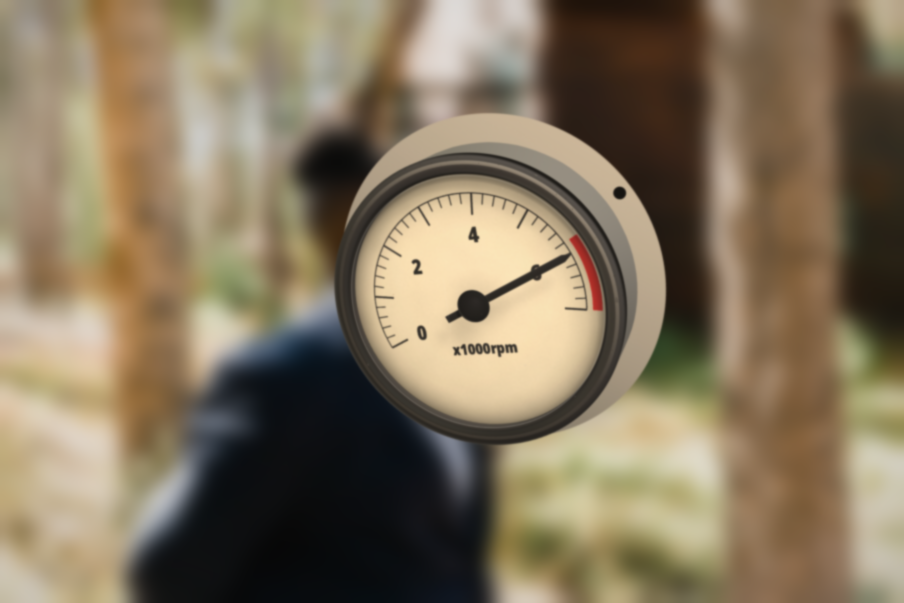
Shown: value=6000 unit=rpm
